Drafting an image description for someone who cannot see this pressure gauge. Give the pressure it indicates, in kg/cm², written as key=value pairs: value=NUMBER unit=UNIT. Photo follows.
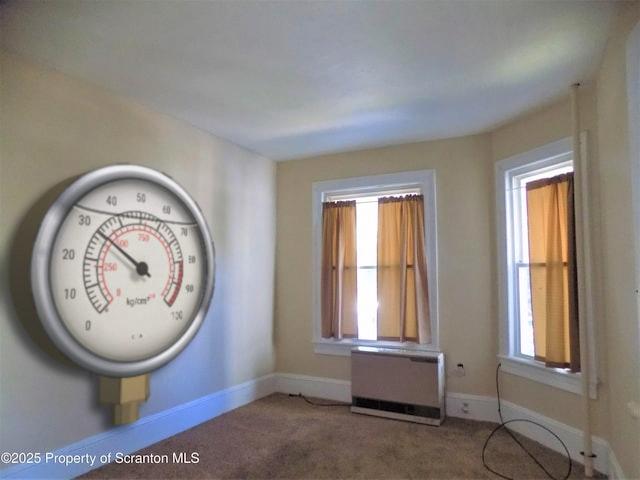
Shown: value=30 unit=kg/cm²
